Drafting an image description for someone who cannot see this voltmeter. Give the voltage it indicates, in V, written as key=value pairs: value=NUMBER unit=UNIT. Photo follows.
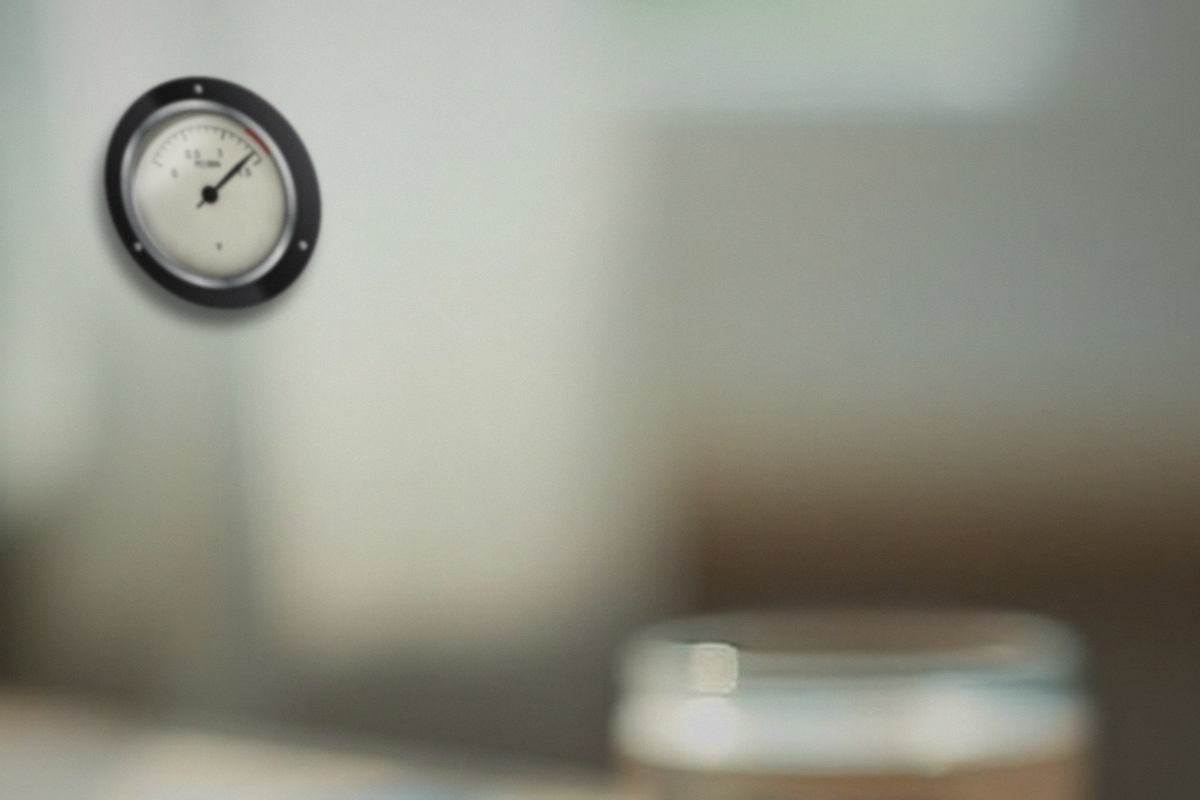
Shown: value=1.4 unit=V
